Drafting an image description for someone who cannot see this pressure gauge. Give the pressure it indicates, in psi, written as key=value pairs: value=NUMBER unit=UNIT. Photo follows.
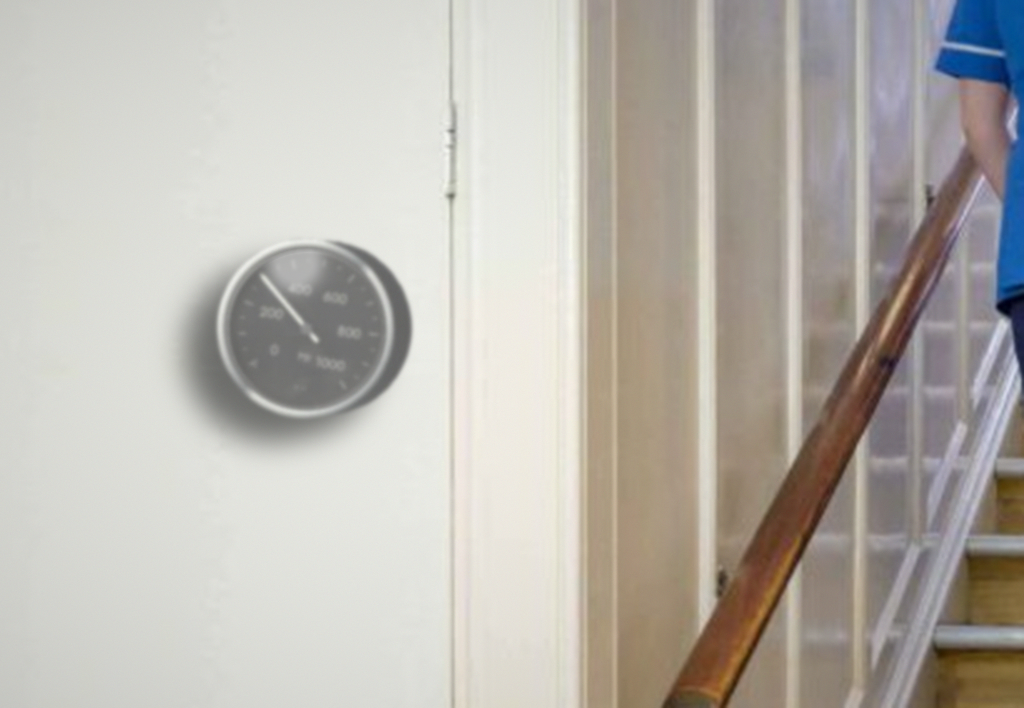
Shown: value=300 unit=psi
